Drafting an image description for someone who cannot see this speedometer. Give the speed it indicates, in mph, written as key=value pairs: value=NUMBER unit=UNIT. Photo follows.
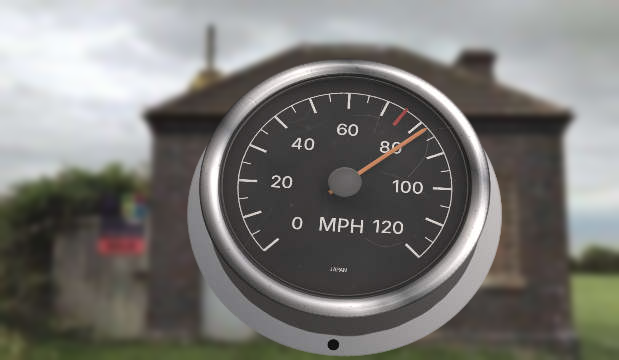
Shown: value=82.5 unit=mph
